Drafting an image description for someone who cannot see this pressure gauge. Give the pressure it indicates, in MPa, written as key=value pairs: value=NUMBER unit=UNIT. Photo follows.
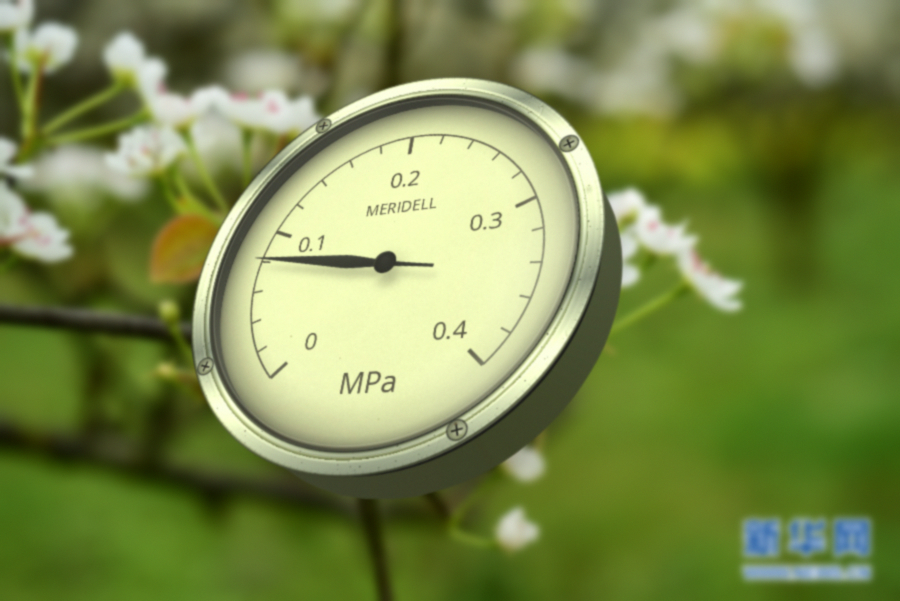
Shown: value=0.08 unit=MPa
